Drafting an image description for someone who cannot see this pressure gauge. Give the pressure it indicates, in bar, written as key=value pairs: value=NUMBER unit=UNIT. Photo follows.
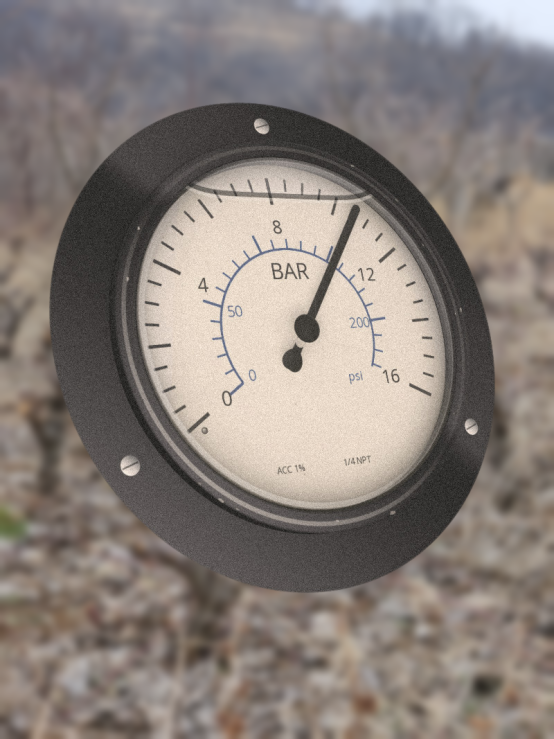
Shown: value=10.5 unit=bar
